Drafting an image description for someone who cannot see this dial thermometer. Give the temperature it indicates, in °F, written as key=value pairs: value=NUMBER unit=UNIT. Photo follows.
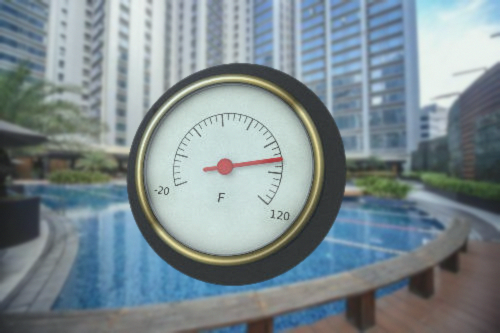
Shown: value=92 unit=°F
